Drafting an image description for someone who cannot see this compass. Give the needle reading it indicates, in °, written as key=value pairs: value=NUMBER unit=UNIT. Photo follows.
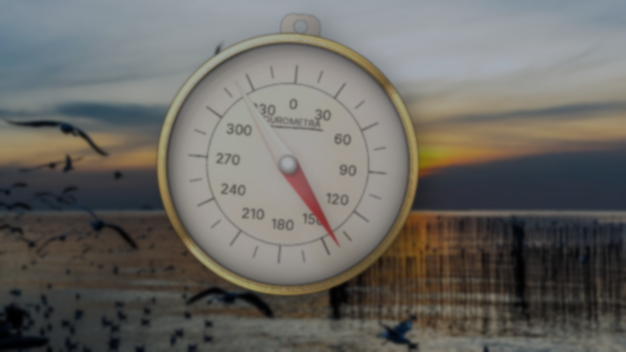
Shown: value=142.5 unit=°
